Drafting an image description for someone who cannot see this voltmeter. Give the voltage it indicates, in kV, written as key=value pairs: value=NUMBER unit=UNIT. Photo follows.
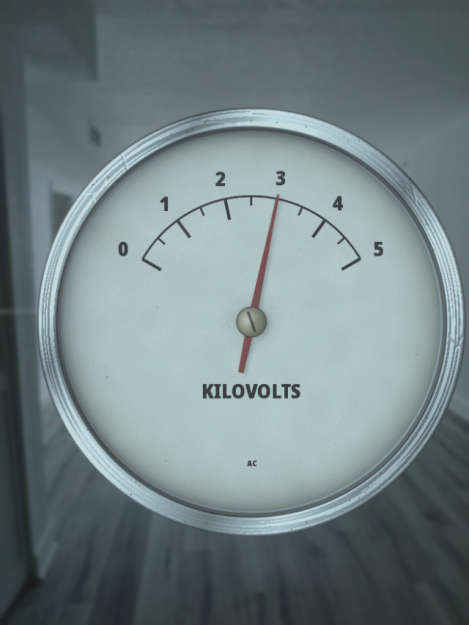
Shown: value=3 unit=kV
